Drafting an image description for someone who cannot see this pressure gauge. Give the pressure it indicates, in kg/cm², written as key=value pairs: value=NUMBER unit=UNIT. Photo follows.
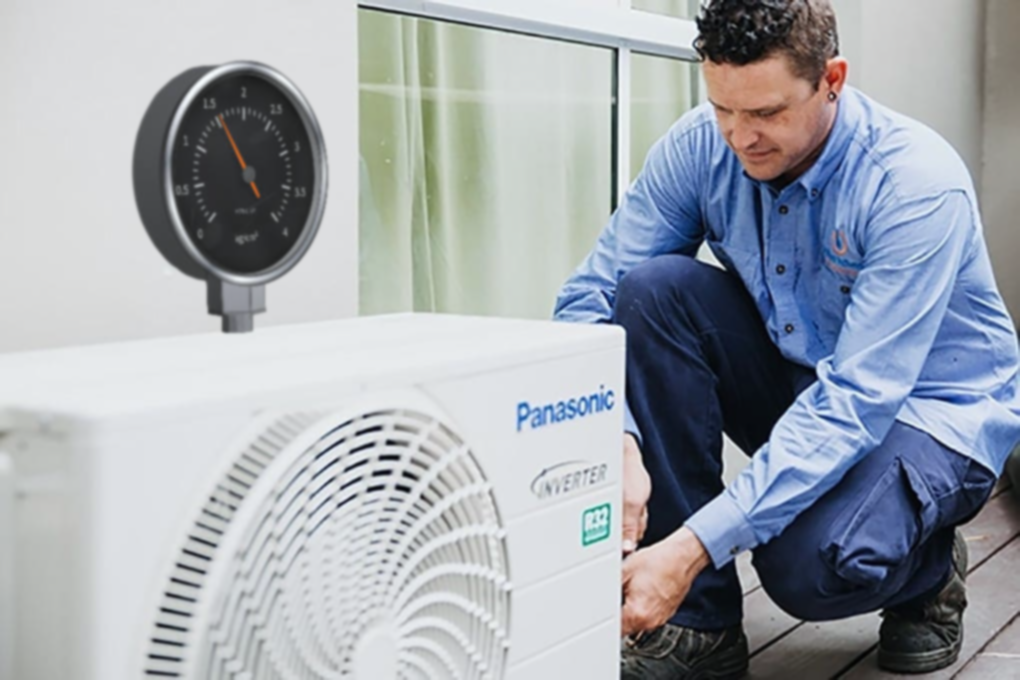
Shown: value=1.5 unit=kg/cm²
